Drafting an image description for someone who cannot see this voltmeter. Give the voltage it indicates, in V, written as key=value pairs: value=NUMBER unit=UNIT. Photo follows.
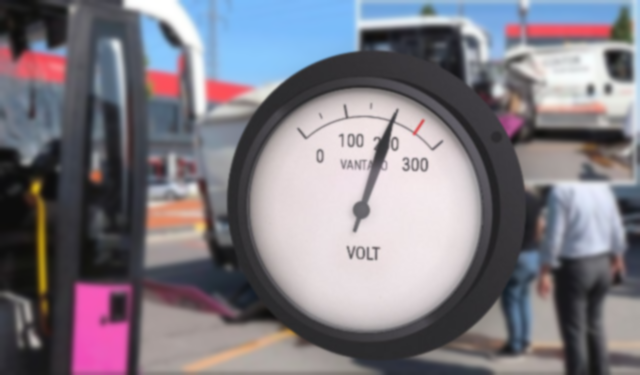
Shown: value=200 unit=V
